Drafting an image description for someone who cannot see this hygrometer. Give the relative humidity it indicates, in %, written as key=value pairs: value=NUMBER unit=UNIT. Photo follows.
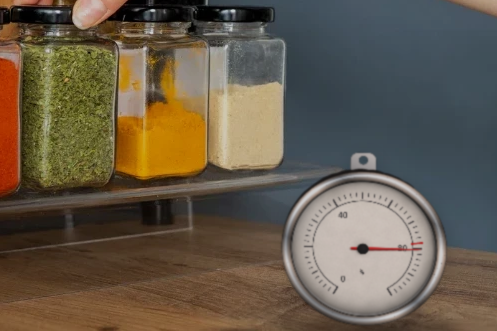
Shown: value=80 unit=%
